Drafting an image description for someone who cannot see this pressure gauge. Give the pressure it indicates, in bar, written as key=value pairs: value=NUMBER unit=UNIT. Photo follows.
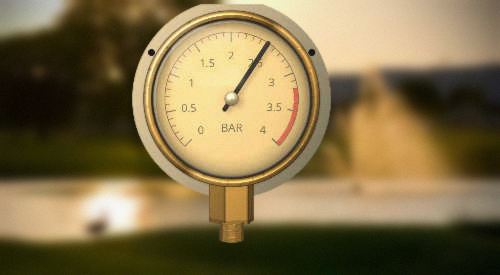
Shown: value=2.5 unit=bar
